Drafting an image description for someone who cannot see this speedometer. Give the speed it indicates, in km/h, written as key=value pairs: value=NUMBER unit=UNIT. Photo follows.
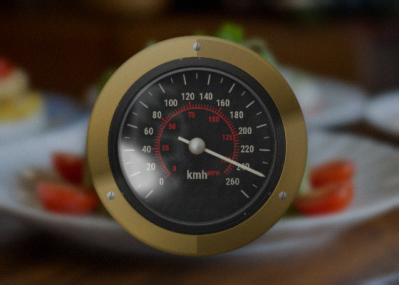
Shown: value=240 unit=km/h
